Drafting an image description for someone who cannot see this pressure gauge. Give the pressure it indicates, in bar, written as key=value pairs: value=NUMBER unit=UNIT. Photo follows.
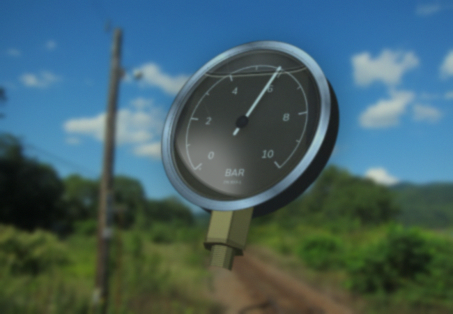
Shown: value=6 unit=bar
